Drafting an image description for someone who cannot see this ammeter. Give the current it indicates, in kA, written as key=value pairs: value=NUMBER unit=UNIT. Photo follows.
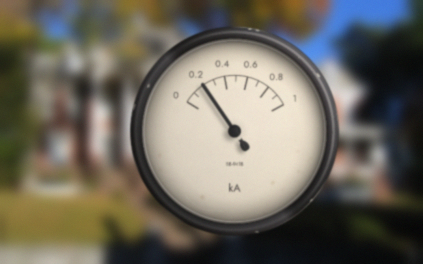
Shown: value=0.2 unit=kA
